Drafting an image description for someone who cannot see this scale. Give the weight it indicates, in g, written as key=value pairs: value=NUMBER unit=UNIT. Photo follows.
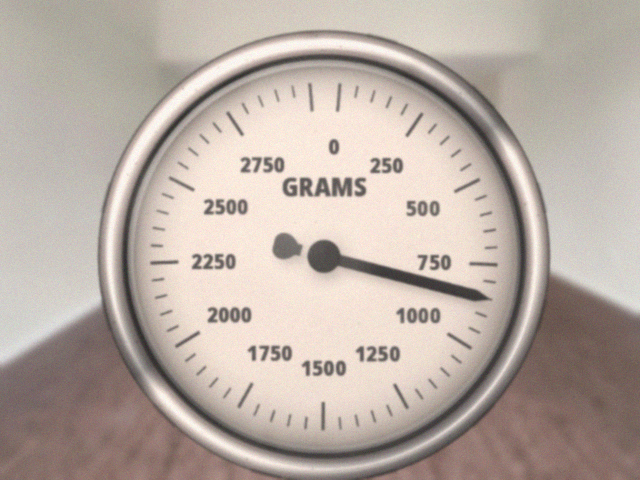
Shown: value=850 unit=g
